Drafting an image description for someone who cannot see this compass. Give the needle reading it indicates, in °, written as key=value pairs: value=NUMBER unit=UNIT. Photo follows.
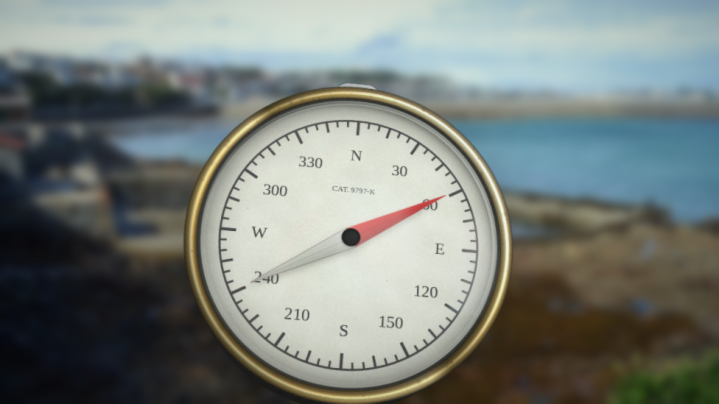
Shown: value=60 unit=°
